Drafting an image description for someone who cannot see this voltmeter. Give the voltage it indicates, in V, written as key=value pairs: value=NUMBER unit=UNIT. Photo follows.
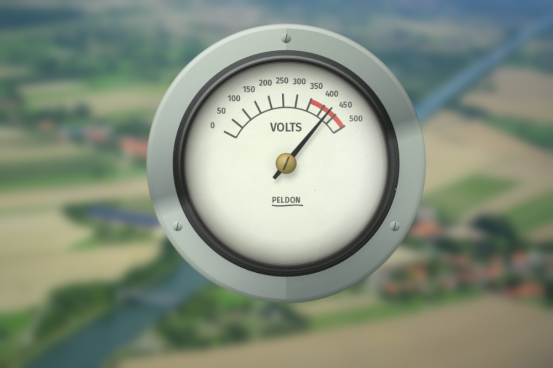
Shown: value=425 unit=V
